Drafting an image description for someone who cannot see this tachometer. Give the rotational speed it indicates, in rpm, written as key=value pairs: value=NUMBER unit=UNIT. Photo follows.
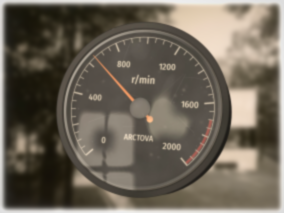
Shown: value=650 unit=rpm
